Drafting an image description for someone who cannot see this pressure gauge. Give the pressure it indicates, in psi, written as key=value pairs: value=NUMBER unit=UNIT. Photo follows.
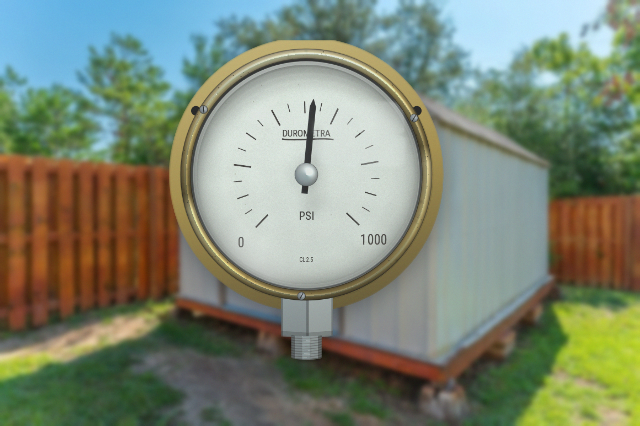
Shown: value=525 unit=psi
